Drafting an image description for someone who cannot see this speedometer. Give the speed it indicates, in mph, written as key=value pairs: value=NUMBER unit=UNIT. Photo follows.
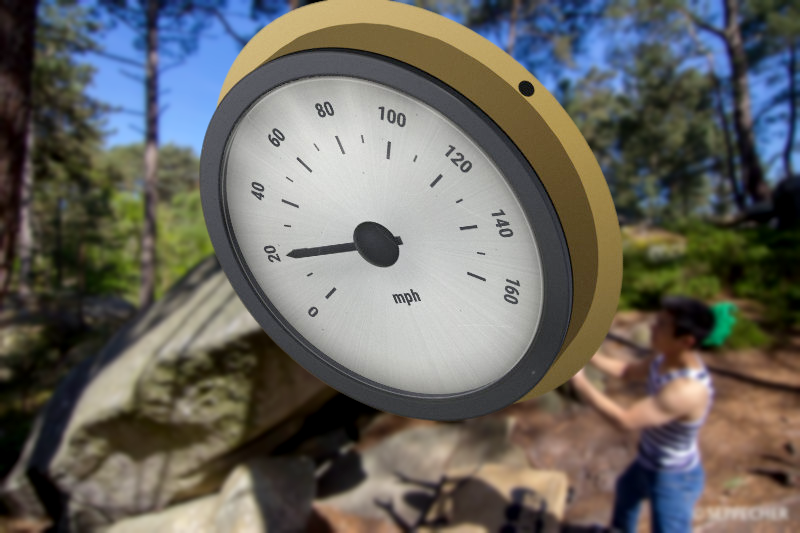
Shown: value=20 unit=mph
